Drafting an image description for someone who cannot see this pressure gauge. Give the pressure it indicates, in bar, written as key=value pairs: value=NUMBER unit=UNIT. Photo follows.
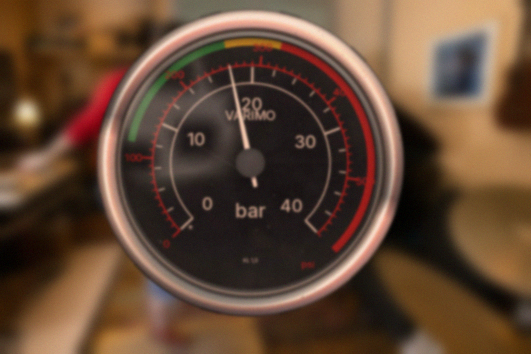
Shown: value=18 unit=bar
